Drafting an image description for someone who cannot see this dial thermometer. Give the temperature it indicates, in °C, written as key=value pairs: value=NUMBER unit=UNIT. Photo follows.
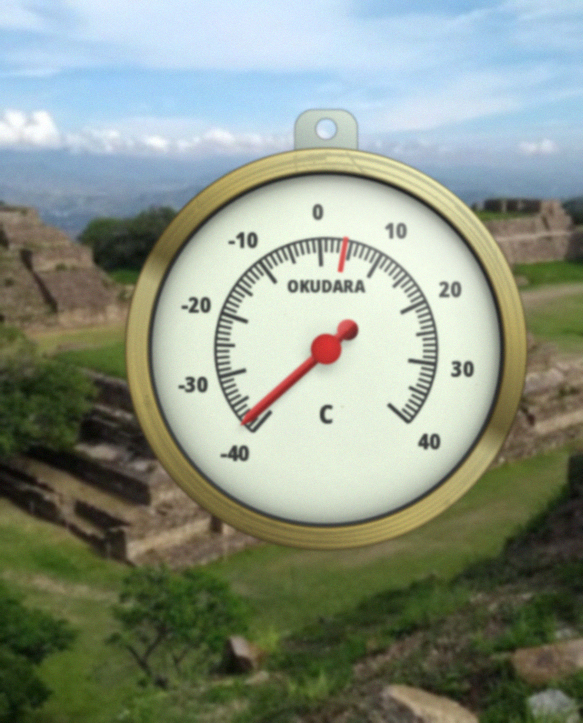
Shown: value=-38 unit=°C
